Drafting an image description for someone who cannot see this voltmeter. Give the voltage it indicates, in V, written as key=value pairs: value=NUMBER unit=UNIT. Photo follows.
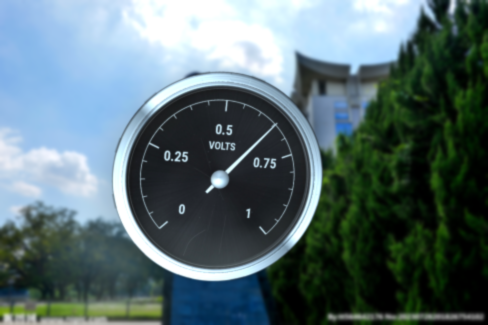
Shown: value=0.65 unit=V
